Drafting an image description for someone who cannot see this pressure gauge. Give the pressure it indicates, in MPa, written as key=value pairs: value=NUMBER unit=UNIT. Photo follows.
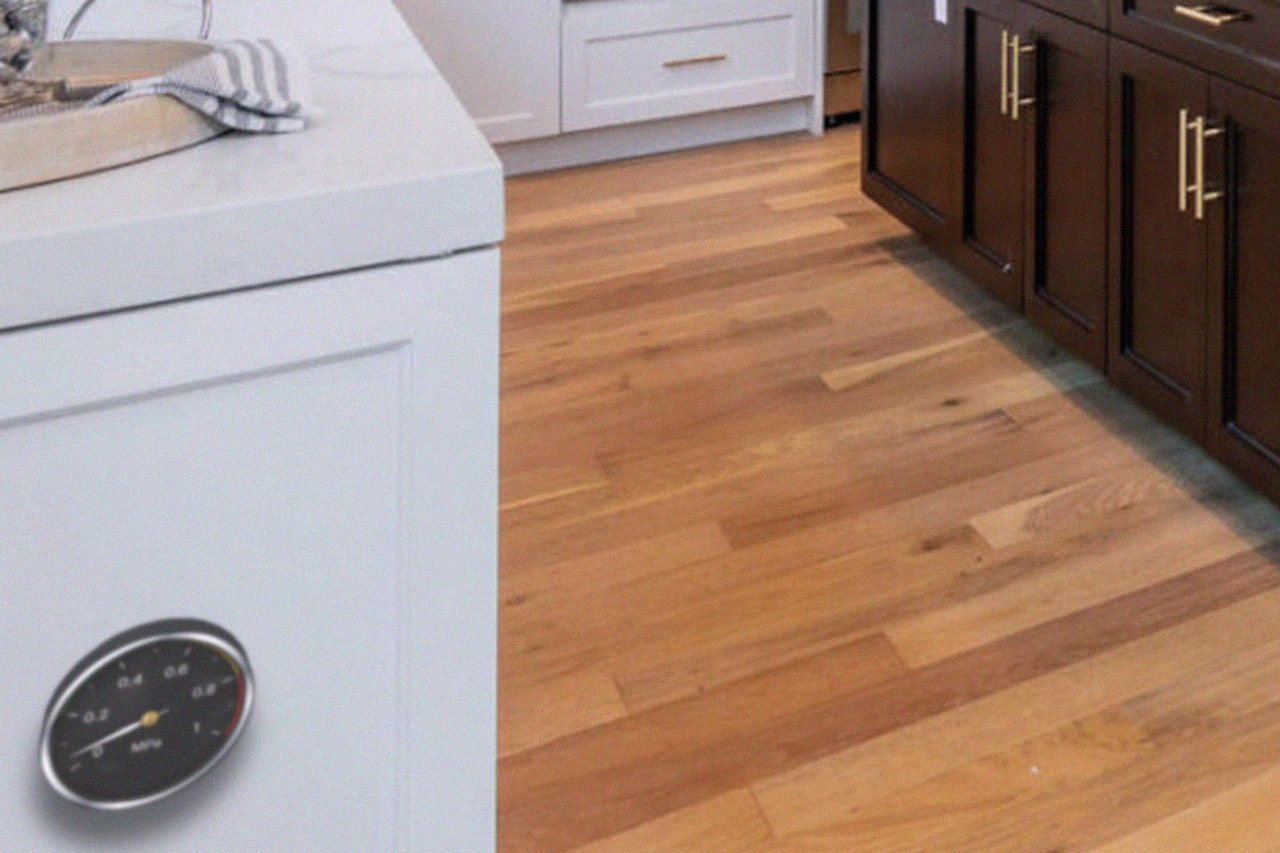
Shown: value=0.05 unit=MPa
